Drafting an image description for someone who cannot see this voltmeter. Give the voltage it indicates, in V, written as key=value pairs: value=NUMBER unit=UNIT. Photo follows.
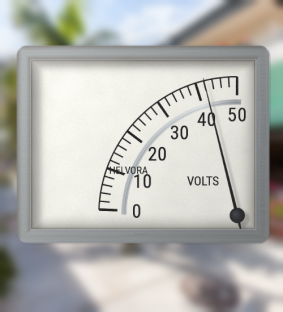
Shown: value=42 unit=V
